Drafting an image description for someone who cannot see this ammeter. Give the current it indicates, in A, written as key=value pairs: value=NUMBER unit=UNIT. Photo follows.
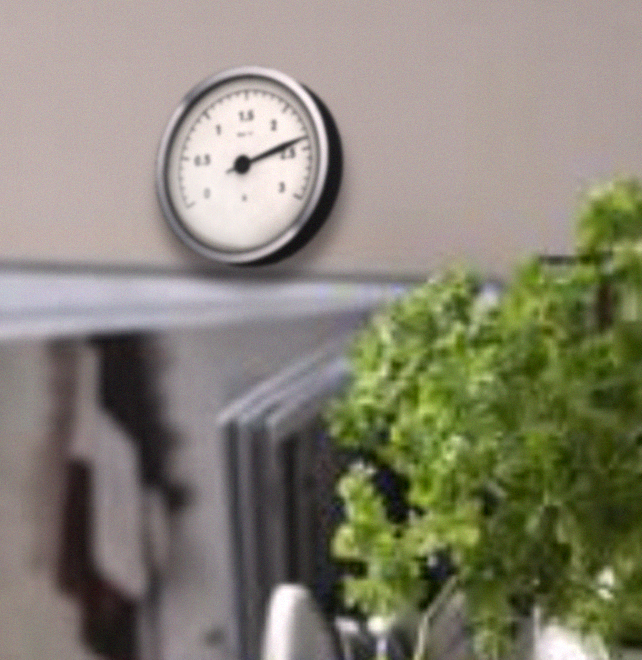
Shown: value=2.4 unit=A
